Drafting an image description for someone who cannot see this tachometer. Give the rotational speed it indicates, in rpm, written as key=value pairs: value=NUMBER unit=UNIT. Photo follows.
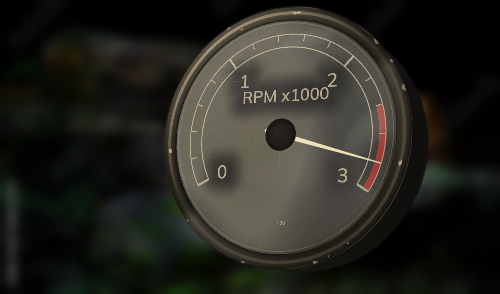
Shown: value=2800 unit=rpm
